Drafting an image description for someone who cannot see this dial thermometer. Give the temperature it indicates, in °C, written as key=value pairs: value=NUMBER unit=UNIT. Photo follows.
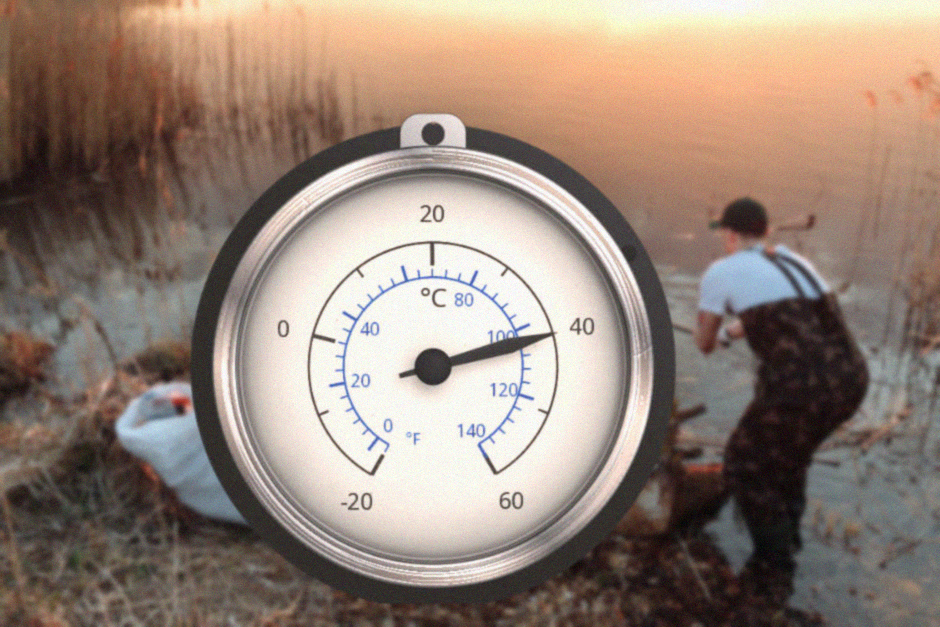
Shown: value=40 unit=°C
